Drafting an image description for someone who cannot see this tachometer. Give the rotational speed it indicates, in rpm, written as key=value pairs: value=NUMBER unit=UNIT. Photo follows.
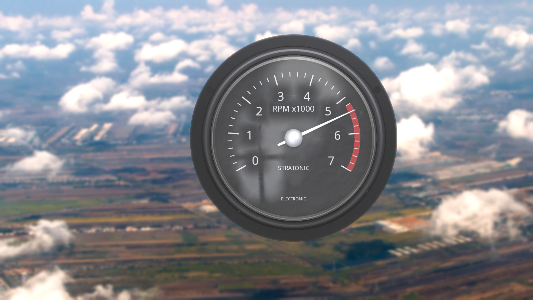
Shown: value=5400 unit=rpm
